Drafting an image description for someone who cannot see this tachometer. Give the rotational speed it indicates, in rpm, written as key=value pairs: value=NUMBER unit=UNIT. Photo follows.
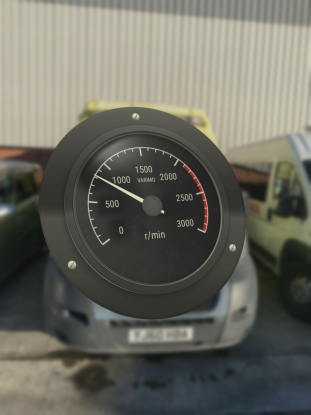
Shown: value=800 unit=rpm
